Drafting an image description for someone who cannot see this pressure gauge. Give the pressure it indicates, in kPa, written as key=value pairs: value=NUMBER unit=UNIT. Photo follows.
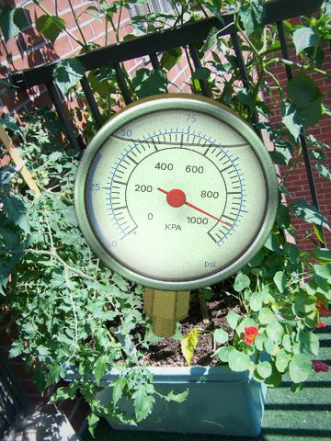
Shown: value=920 unit=kPa
